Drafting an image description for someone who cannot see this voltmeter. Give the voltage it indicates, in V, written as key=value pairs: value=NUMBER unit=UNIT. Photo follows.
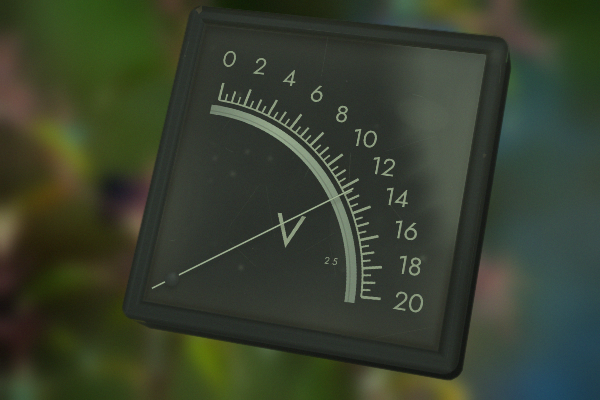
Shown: value=12.5 unit=V
